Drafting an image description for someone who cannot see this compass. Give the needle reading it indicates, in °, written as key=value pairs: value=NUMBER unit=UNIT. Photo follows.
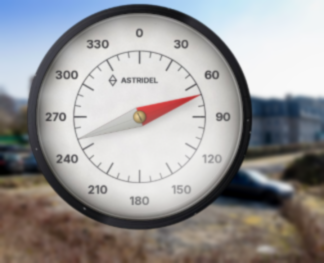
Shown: value=70 unit=°
